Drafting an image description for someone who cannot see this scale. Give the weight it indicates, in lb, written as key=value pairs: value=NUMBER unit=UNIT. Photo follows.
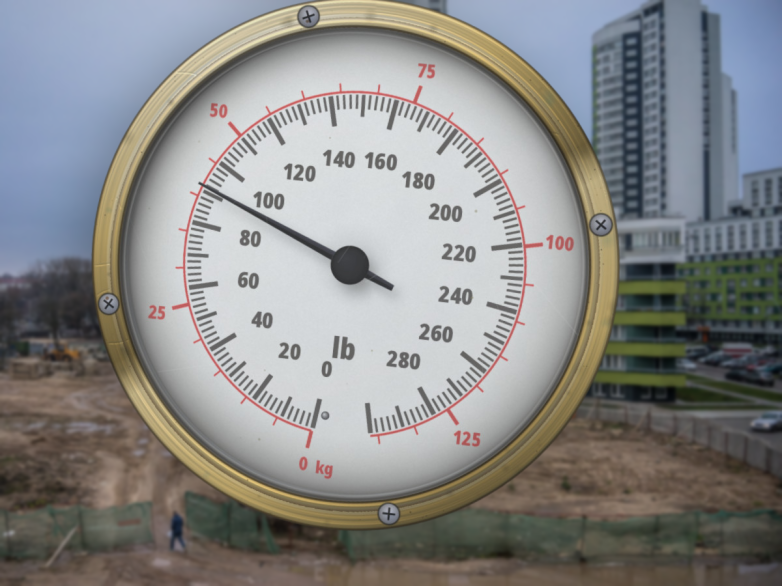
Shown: value=92 unit=lb
